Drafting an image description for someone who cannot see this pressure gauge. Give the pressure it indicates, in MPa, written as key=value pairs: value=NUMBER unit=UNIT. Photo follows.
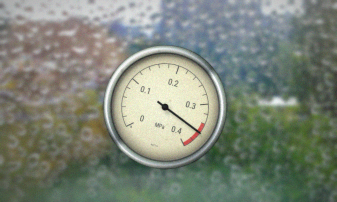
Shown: value=0.36 unit=MPa
